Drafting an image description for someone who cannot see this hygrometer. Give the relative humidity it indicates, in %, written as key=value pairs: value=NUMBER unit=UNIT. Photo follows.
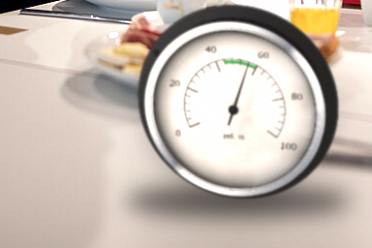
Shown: value=56 unit=%
